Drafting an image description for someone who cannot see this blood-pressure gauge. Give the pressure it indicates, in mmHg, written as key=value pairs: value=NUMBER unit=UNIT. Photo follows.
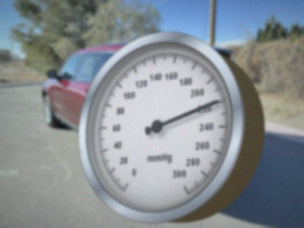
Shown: value=220 unit=mmHg
